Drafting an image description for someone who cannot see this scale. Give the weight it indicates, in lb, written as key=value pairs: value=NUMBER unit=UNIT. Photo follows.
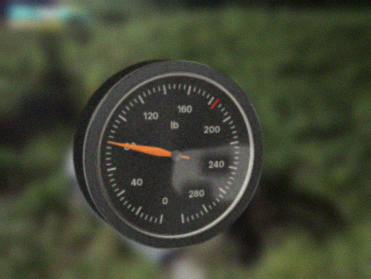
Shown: value=80 unit=lb
